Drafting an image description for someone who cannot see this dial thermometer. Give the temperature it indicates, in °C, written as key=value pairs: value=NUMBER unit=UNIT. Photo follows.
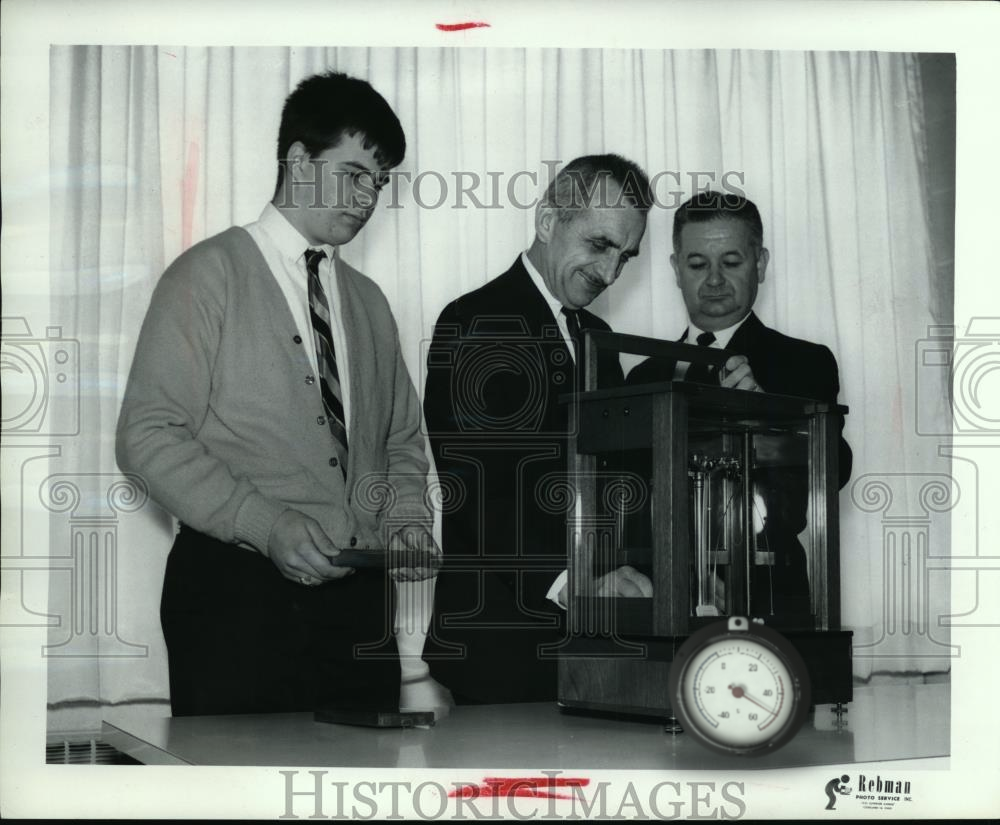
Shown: value=50 unit=°C
